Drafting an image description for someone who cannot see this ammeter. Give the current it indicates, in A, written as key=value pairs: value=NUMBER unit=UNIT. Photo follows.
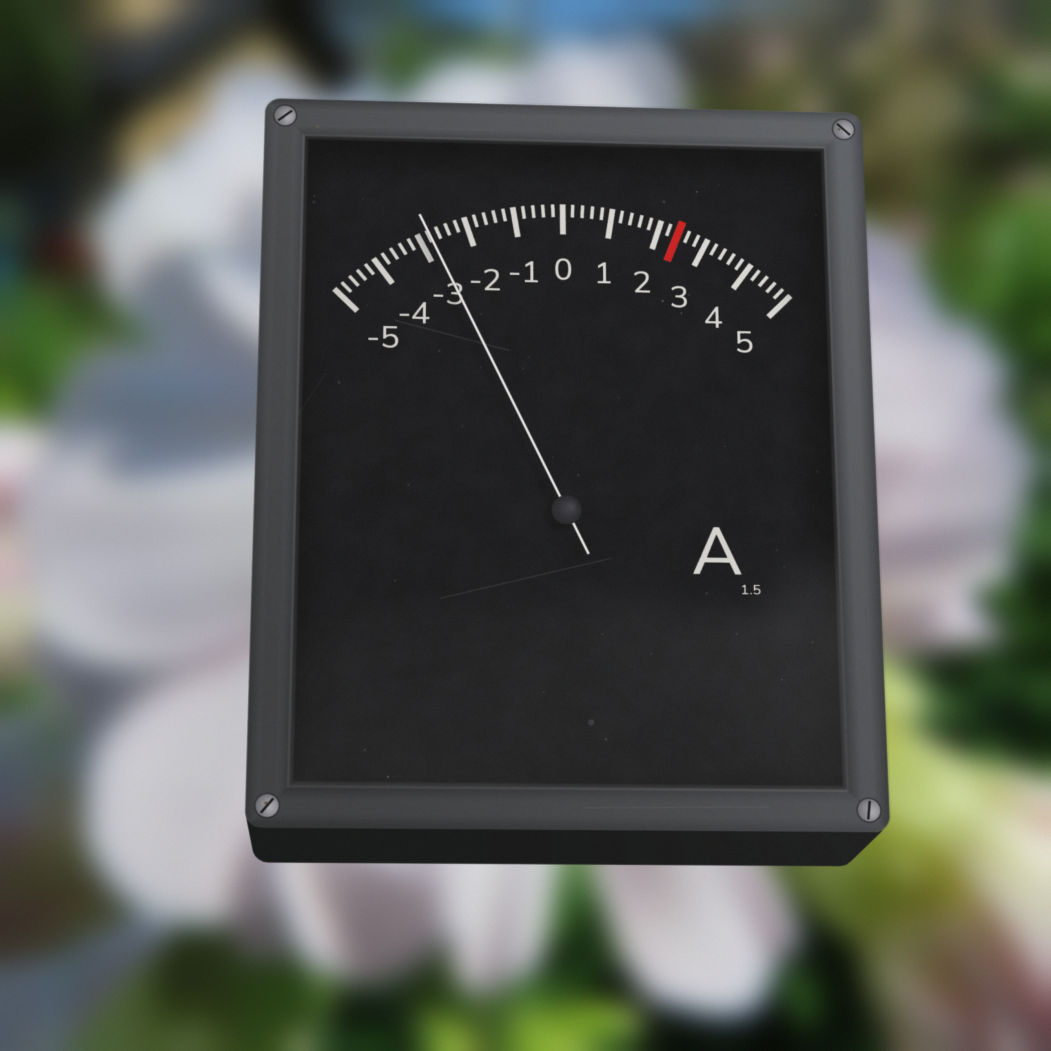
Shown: value=-2.8 unit=A
